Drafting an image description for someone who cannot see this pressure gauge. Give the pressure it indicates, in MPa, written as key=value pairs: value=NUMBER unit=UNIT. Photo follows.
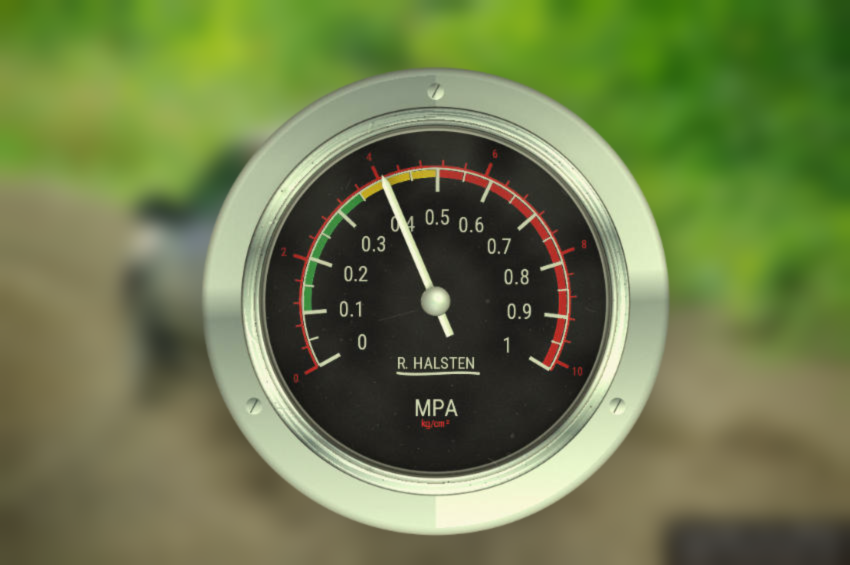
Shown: value=0.4 unit=MPa
